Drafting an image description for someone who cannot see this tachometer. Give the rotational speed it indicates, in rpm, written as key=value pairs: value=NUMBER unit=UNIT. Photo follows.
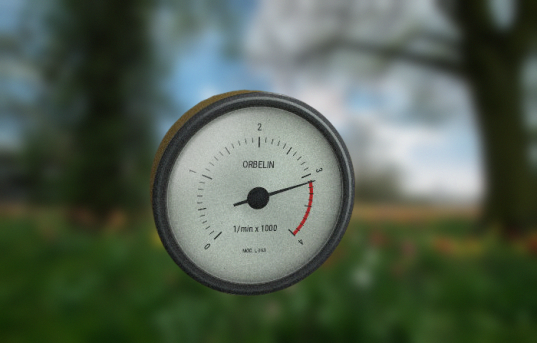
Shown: value=3100 unit=rpm
